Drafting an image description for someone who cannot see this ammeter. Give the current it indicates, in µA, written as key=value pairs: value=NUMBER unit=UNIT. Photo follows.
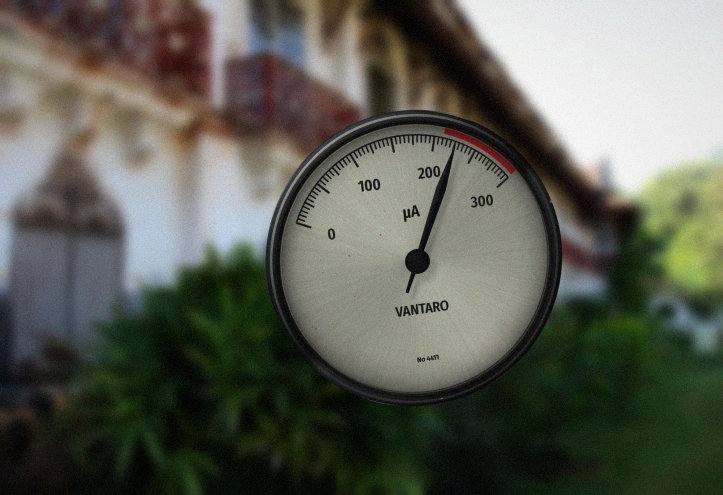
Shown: value=225 unit=µA
